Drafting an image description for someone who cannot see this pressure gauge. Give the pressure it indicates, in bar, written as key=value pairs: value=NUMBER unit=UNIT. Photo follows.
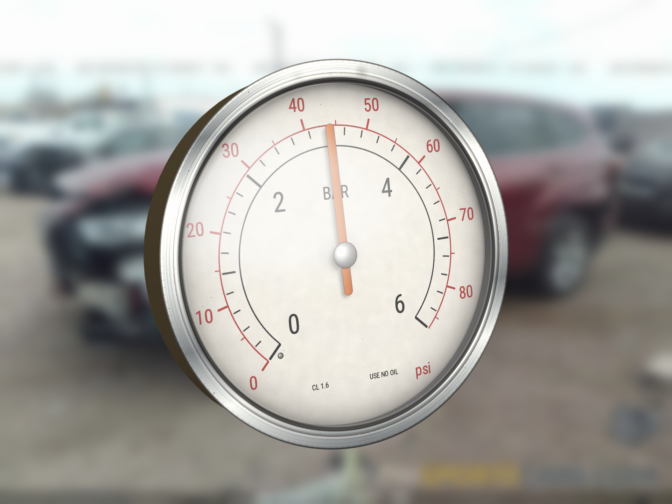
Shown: value=3 unit=bar
